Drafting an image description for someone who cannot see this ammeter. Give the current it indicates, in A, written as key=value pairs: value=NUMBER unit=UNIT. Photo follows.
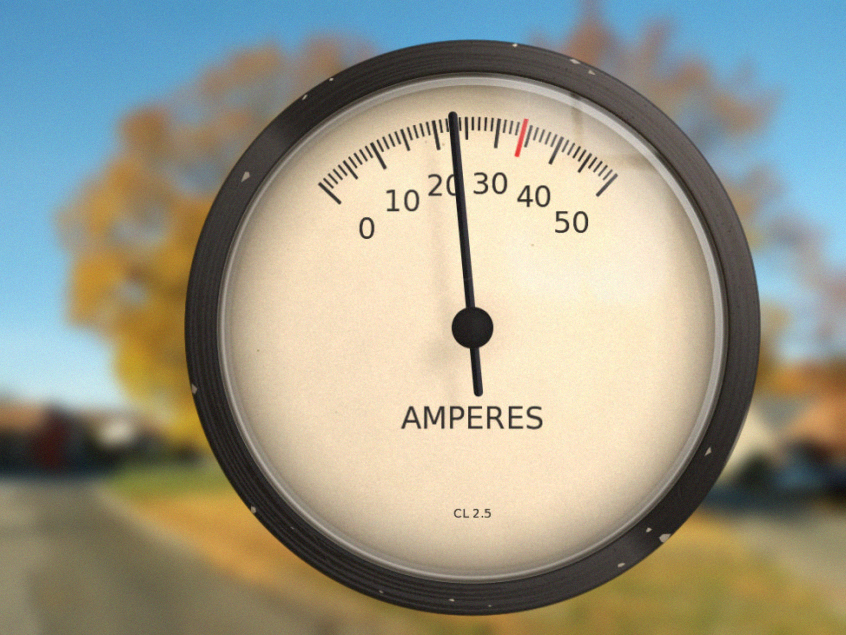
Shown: value=23 unit=A
